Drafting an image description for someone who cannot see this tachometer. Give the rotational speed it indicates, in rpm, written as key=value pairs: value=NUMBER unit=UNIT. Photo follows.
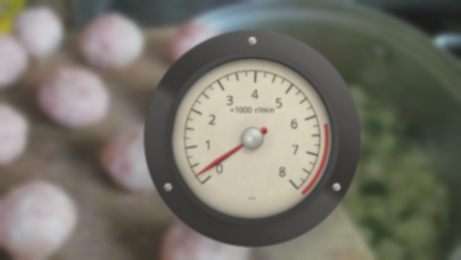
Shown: value=250 unit=rpm
